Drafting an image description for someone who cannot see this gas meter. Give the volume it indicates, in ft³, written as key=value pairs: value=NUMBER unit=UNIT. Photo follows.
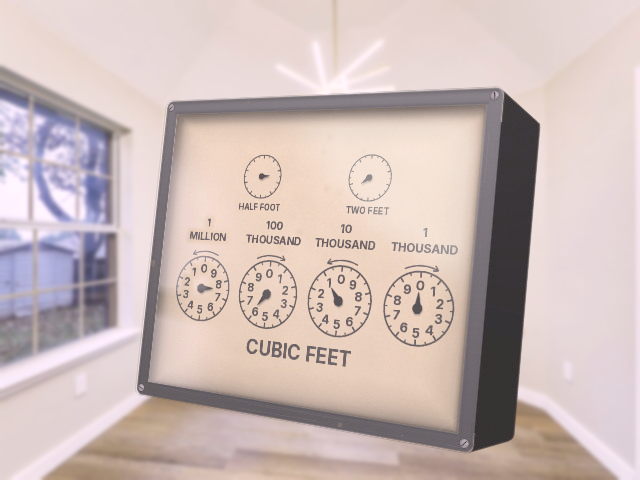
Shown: value=761000 unit=ft³
